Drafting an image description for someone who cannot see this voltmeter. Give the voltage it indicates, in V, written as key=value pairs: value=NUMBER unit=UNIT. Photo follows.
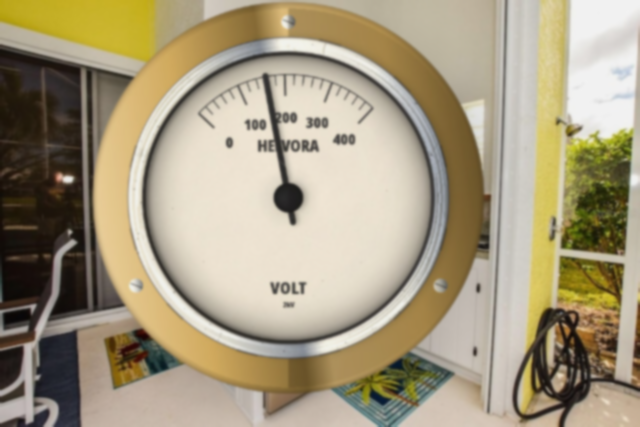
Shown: value=160 unit=V
